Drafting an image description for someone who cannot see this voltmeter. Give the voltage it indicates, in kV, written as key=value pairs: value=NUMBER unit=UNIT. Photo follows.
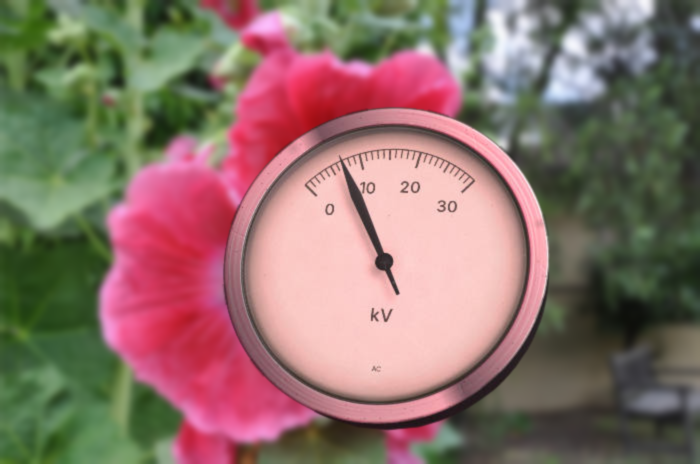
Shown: value=7 unit=kV
